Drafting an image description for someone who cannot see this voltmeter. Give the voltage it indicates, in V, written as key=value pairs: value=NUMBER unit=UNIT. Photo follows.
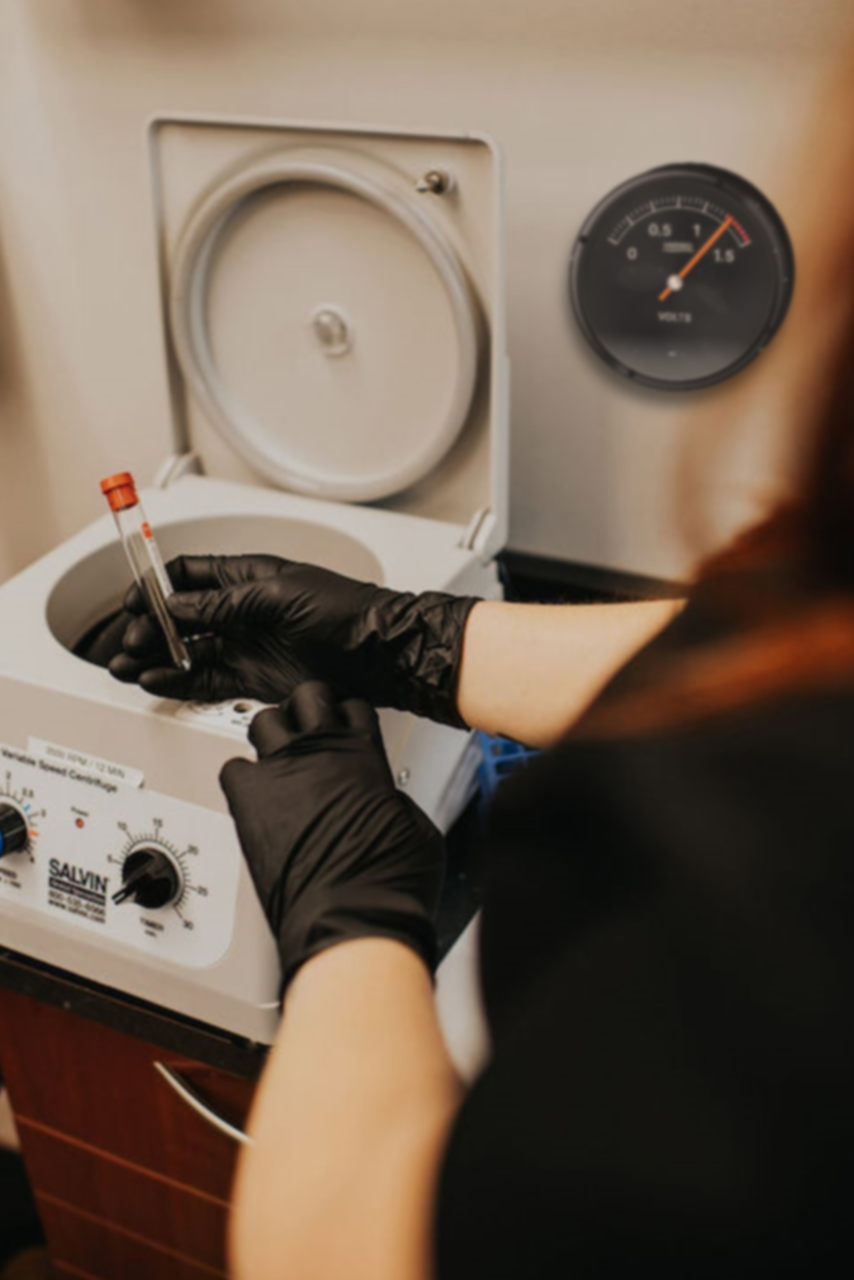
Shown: value=1.25 unit=V
